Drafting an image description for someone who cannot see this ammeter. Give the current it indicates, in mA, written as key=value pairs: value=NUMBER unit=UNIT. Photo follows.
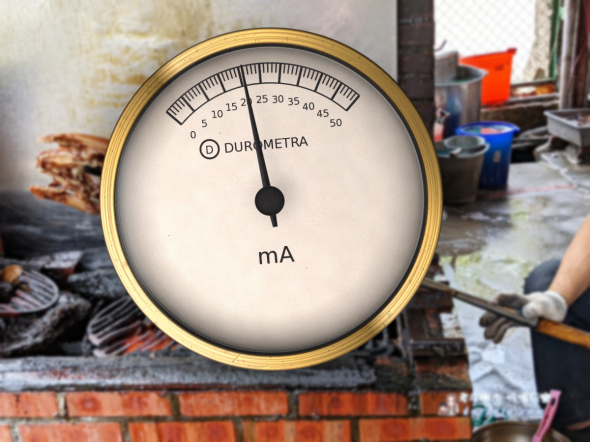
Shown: value=21 unit=mA
